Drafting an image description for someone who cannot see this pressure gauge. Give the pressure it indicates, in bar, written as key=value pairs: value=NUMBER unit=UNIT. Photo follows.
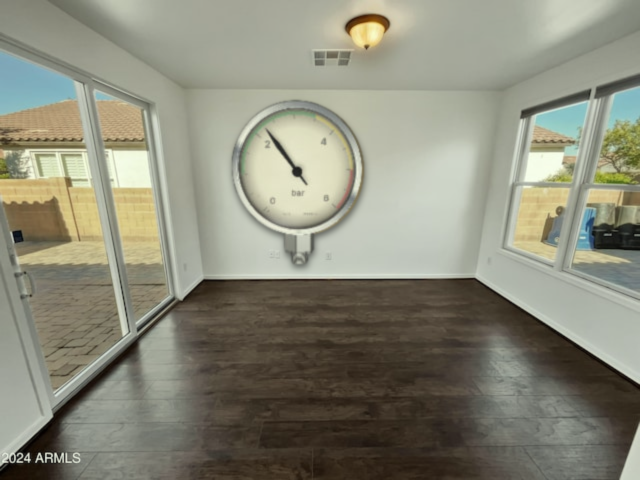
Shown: value=2.25 unit=bar
